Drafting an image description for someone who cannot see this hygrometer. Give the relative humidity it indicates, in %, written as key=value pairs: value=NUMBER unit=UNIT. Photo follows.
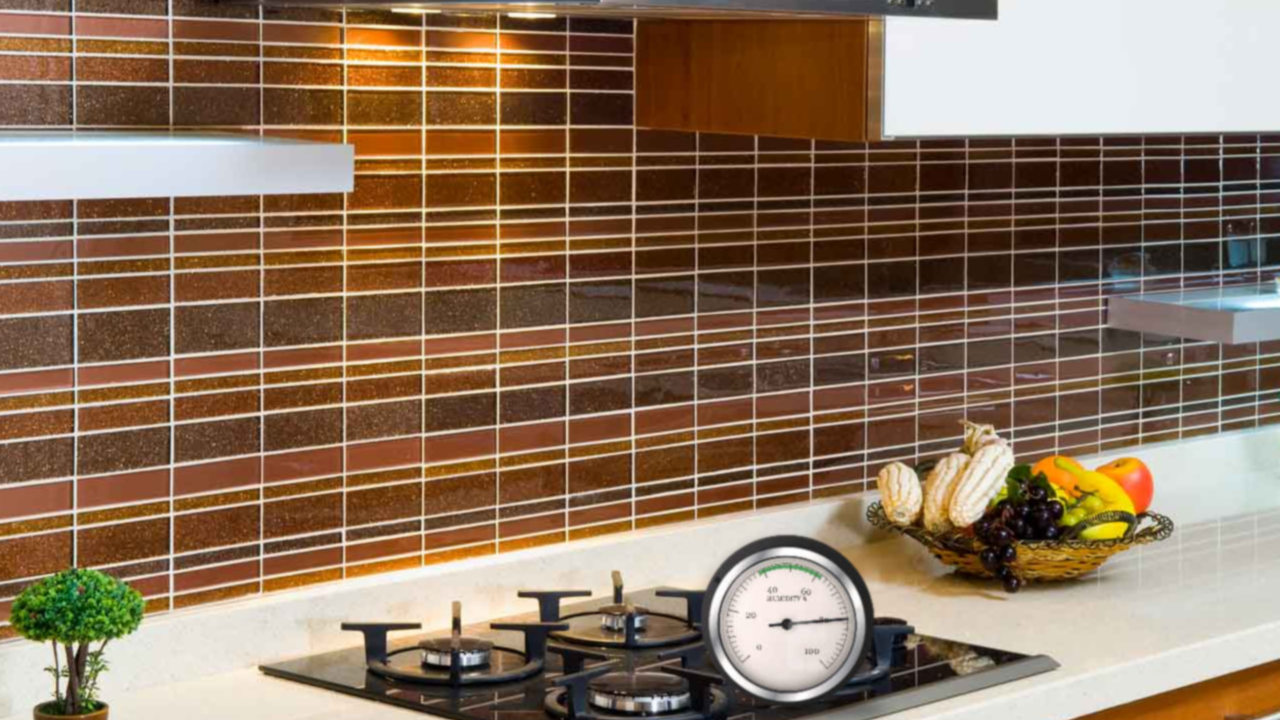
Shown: value=80 unit=%
